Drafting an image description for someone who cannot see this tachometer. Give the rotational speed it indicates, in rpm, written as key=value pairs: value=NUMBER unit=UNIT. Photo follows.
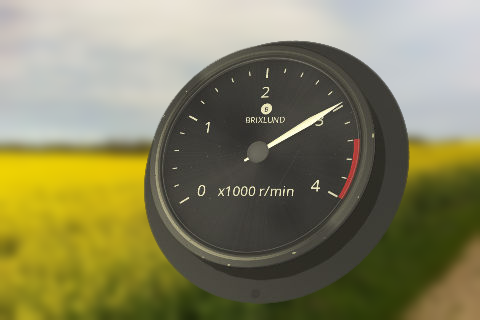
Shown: value=3000 unit=rpm
